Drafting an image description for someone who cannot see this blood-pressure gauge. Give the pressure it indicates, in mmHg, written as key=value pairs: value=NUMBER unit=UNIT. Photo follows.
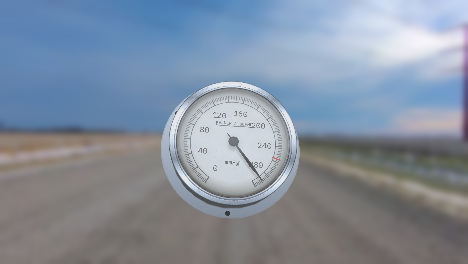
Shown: value=290 unit=mmHg
